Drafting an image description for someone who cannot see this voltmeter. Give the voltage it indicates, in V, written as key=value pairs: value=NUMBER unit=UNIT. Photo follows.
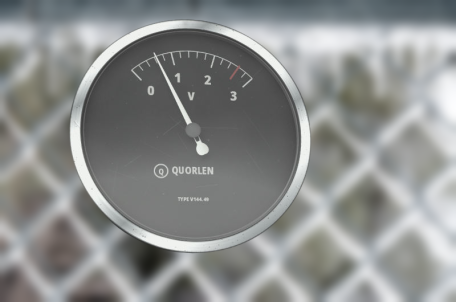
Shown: value=0.6 unit=V
